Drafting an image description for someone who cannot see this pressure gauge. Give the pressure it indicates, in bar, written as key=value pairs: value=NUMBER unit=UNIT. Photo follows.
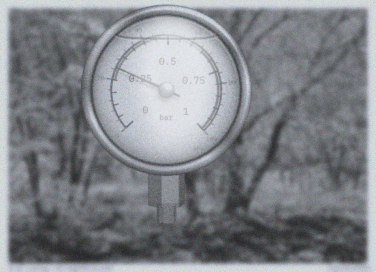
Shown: value=0.25 unit=bar
